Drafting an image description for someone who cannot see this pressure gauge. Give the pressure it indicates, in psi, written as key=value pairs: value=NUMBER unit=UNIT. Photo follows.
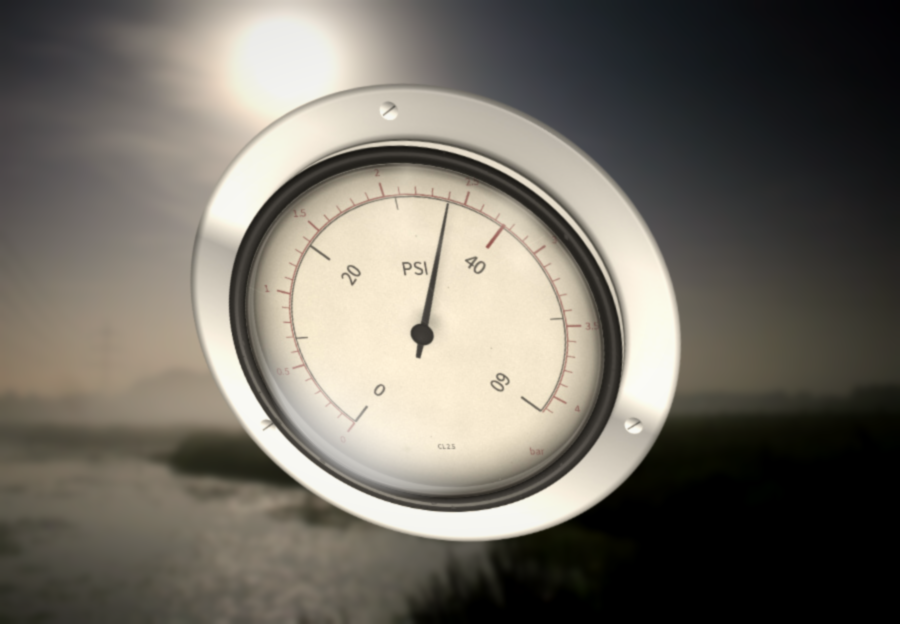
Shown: value=35 unit=psi
